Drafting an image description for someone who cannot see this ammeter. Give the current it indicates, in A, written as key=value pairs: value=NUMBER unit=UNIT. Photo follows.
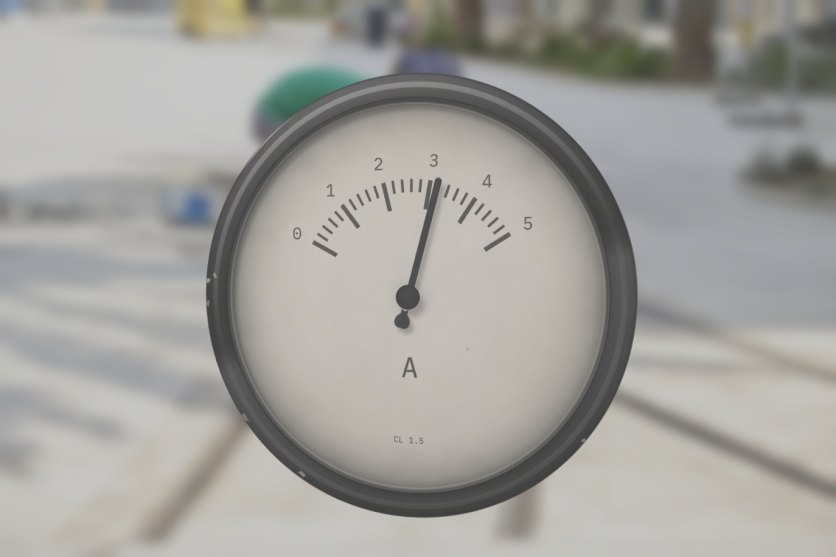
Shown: value=3.2 unit=A
